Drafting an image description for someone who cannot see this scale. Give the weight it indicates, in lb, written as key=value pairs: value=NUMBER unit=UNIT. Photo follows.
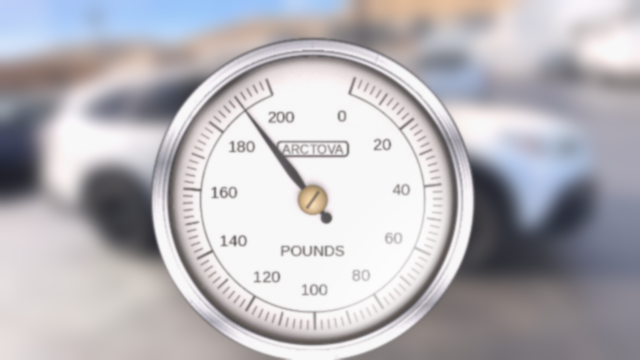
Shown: value=190 unit=lb
